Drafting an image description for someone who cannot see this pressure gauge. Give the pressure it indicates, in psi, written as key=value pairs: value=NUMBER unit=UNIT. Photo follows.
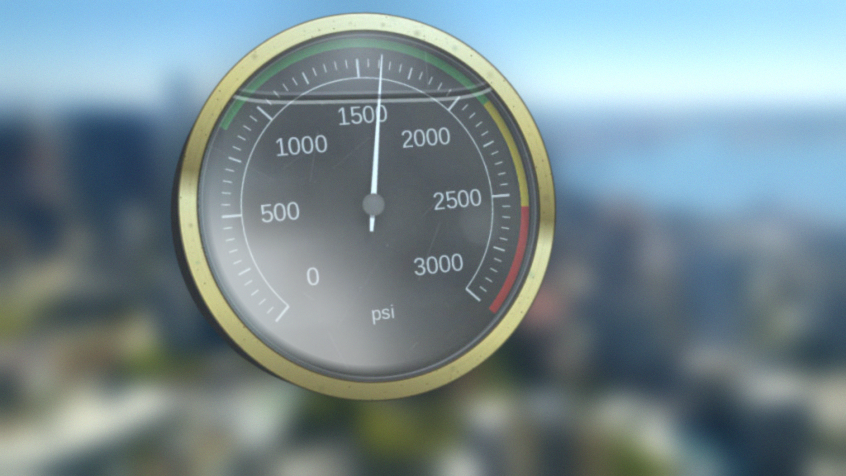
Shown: value=1600 unit=psi
